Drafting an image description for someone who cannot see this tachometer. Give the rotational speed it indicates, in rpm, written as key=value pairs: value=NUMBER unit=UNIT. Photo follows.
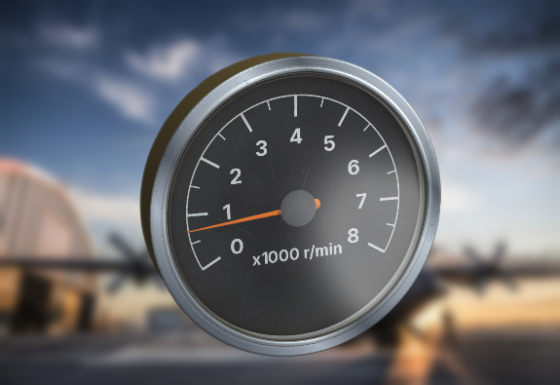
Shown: value=750 unit=rpm
